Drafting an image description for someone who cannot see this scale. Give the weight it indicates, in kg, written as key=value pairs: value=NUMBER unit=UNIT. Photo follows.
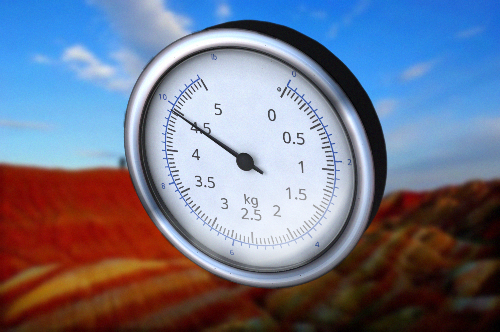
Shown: value=4.5 unit=kg
